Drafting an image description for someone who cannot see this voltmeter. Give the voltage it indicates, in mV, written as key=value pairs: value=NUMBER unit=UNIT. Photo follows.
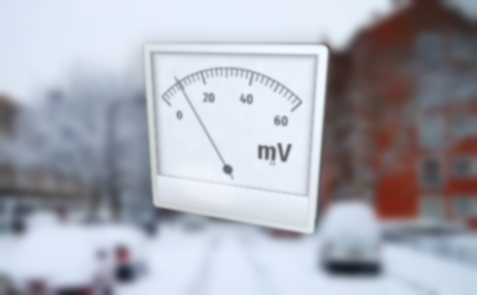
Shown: value=10 unit=mV
